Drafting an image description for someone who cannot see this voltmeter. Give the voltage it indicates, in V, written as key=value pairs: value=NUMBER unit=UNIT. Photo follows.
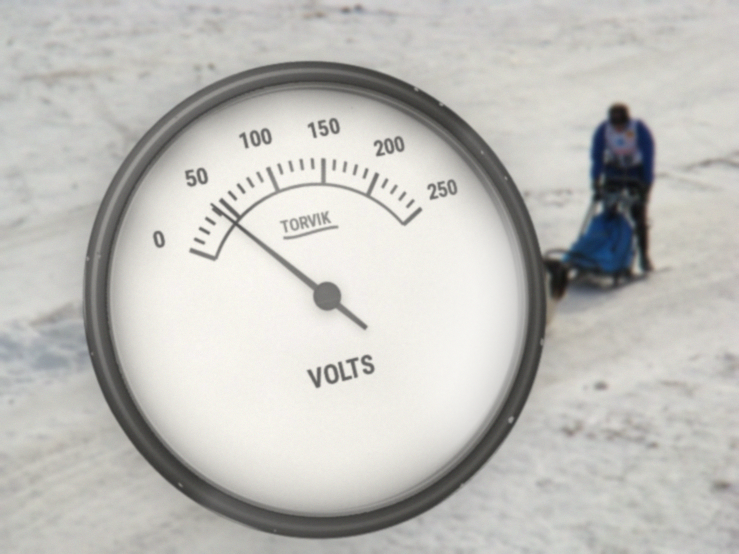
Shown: value=40 unit=V
